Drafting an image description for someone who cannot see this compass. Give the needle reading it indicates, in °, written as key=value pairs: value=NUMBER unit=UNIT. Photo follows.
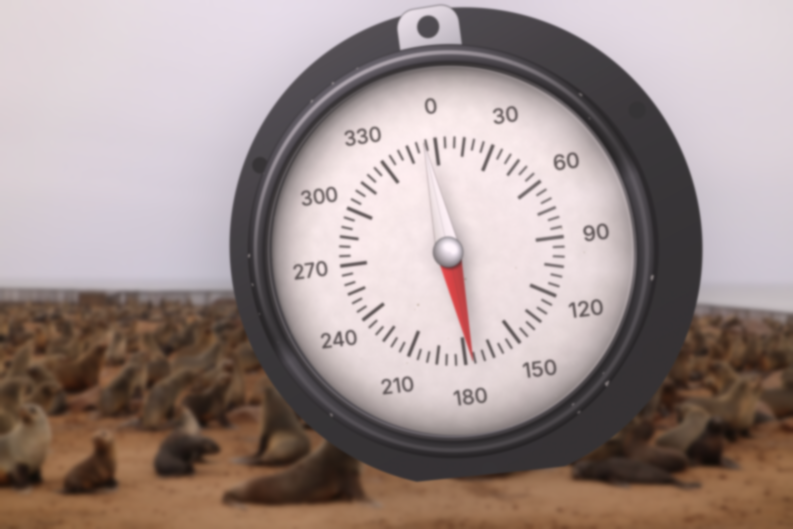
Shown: value=175 unit=°
